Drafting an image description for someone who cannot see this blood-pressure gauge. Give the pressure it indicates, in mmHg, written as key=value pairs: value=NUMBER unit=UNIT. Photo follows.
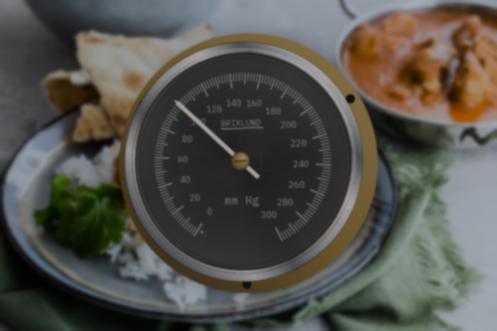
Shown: value=100 unit=mmHg
